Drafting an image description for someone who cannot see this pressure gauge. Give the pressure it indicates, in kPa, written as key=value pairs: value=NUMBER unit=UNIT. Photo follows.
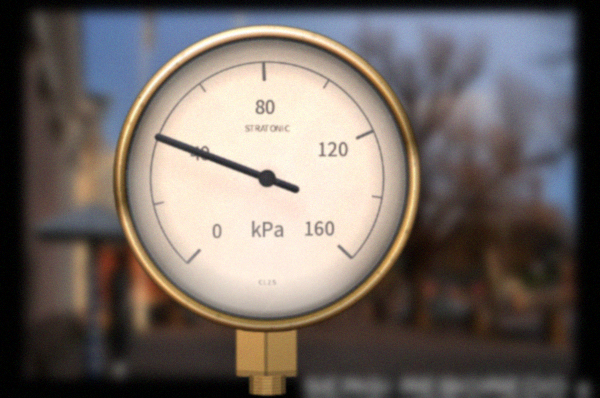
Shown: value=40 unit=kPa
